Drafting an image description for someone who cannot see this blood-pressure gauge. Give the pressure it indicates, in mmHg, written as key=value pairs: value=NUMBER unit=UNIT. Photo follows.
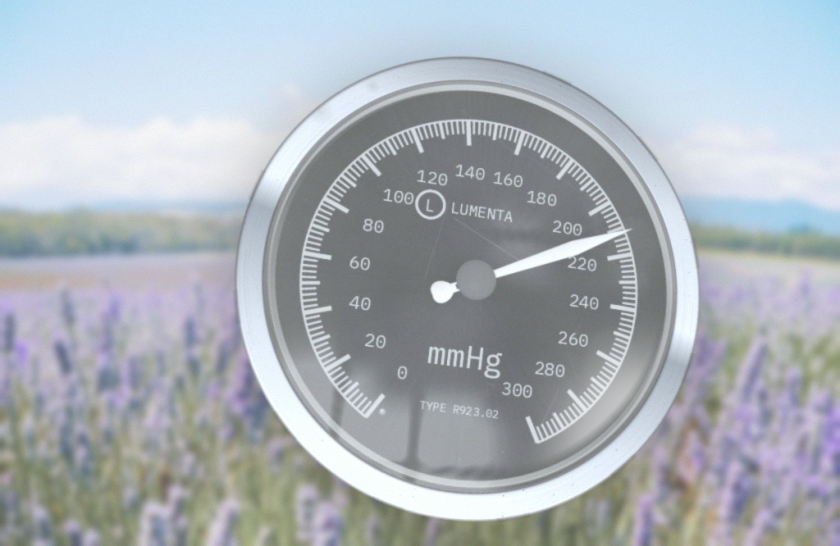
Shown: value=212 unit=mmHg
